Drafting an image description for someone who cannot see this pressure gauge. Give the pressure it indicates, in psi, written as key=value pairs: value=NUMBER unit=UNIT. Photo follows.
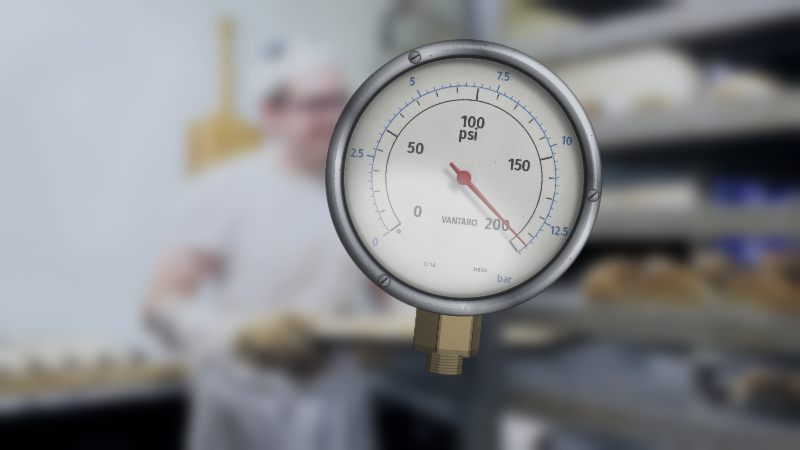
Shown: value=195 unit=psi
